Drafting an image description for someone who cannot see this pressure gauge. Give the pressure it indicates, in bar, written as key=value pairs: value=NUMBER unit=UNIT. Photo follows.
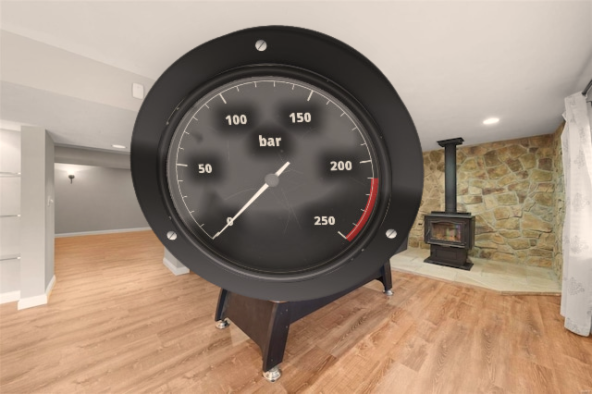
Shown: value=0 unit=bar
